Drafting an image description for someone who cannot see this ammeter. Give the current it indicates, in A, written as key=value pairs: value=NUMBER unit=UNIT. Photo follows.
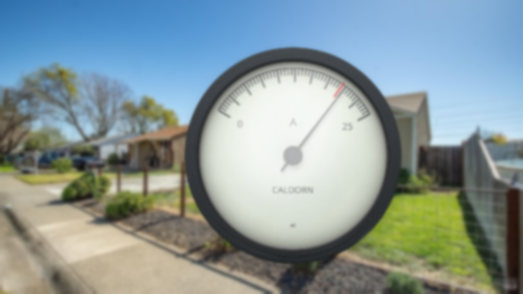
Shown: value=20 unit=A
